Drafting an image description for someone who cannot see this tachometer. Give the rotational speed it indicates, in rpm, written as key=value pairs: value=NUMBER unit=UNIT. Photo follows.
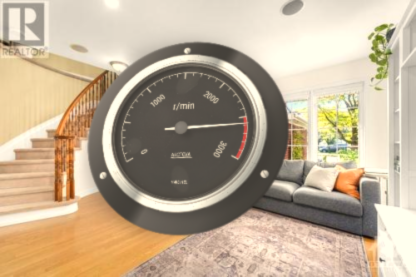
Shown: value=2600 unit=rpm
